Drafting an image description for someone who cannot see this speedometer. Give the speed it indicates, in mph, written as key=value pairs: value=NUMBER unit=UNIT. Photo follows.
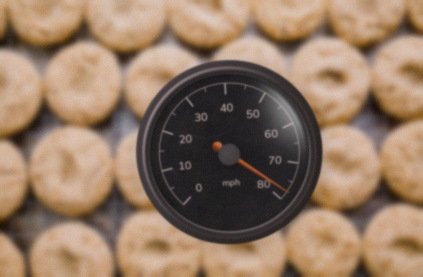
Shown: value=77.5 unit=mph
